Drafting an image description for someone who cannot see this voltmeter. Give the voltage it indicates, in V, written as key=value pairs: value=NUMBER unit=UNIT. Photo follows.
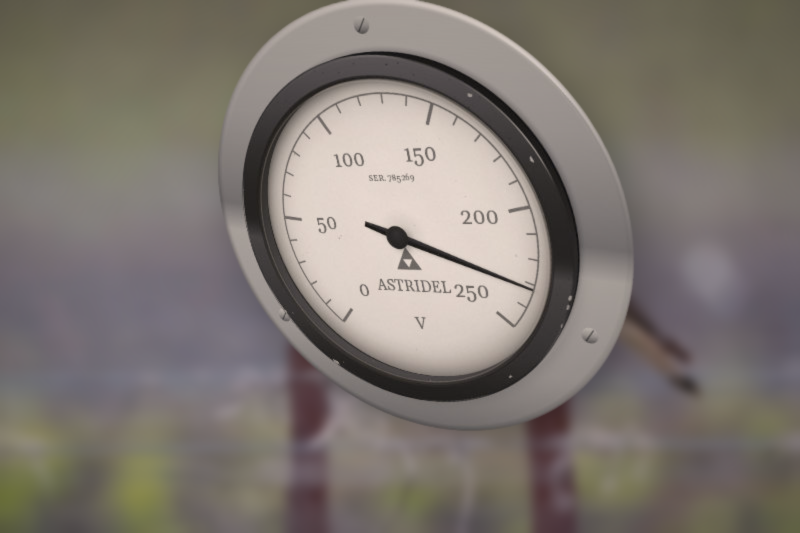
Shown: value=230 unit=V
